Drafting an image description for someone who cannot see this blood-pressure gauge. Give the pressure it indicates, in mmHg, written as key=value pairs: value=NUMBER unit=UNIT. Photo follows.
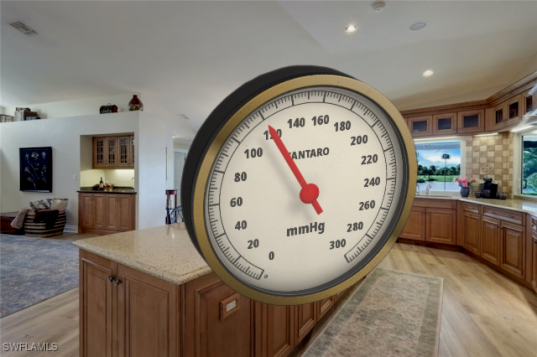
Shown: value=120 unit=mmHg
